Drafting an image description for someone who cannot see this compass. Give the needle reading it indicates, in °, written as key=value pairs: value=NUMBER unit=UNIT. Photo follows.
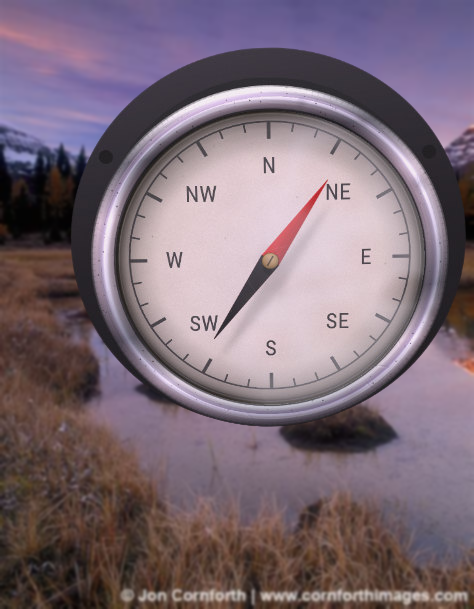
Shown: value=35 unit=°
